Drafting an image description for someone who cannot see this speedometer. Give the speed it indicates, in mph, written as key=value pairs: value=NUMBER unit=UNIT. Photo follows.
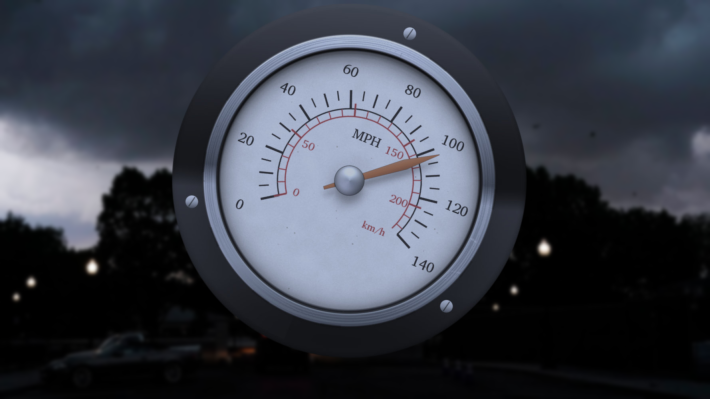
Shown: value=102.5 unit=mph
